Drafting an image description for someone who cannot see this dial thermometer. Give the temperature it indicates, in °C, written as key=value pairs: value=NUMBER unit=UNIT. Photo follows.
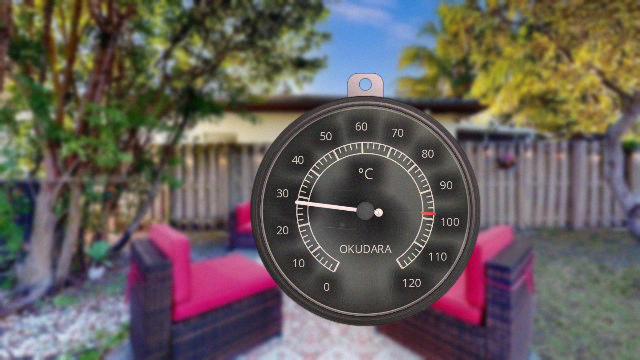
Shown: value=28 unit=°C
